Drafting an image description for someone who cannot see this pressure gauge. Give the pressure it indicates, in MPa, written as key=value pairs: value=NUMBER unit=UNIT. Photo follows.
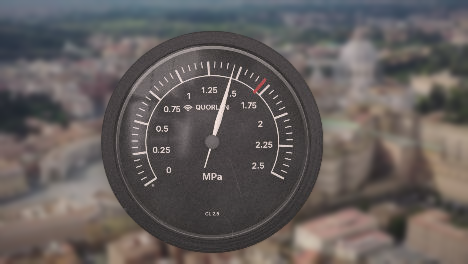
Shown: value=1.45 unit=MPa
